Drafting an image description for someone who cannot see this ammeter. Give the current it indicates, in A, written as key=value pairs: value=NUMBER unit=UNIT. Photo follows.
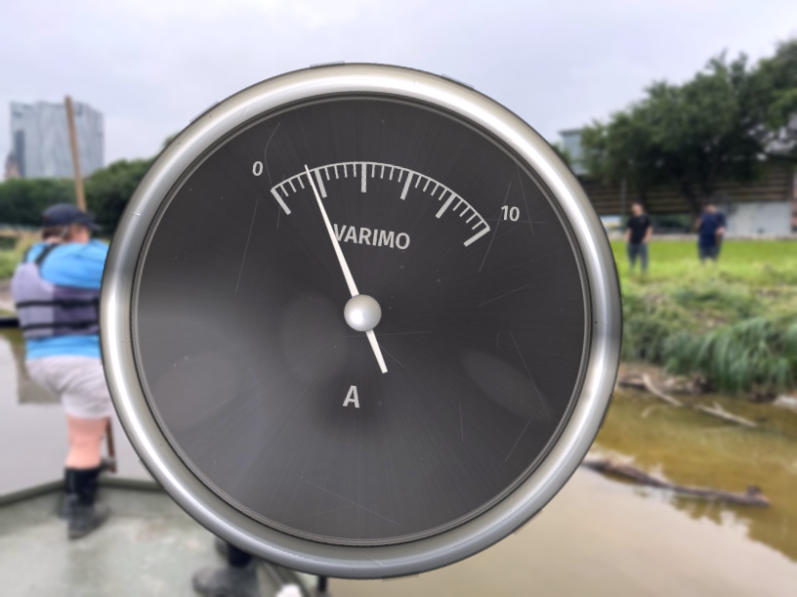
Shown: value=1.6 unit=A
